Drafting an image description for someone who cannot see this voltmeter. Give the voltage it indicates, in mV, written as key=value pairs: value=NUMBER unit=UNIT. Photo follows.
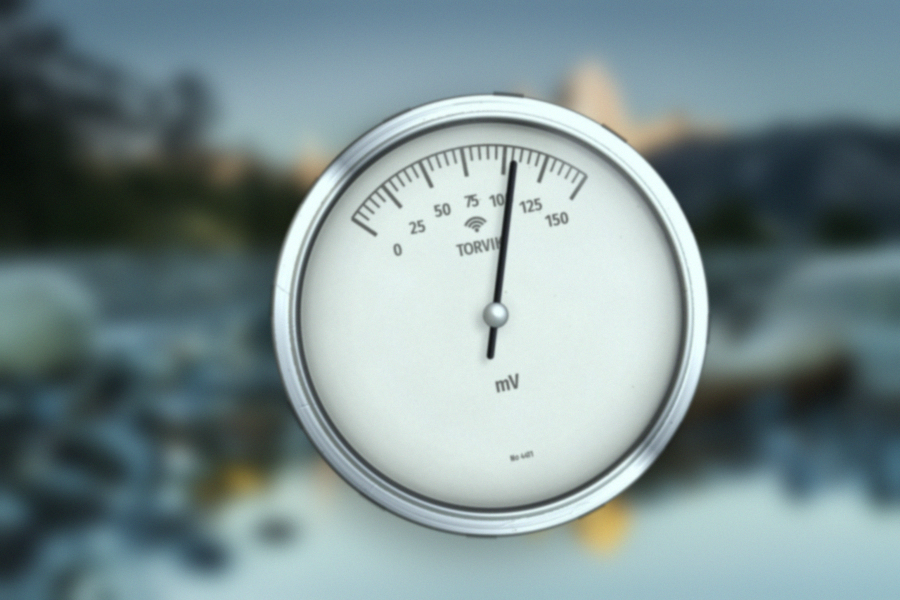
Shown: value=105 unit=mV
